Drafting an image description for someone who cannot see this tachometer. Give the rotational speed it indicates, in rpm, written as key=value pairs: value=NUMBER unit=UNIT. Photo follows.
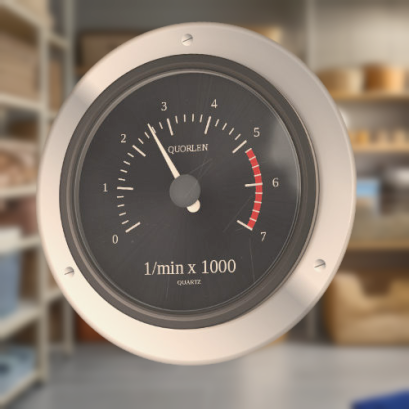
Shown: value=2600 unit=rpm
